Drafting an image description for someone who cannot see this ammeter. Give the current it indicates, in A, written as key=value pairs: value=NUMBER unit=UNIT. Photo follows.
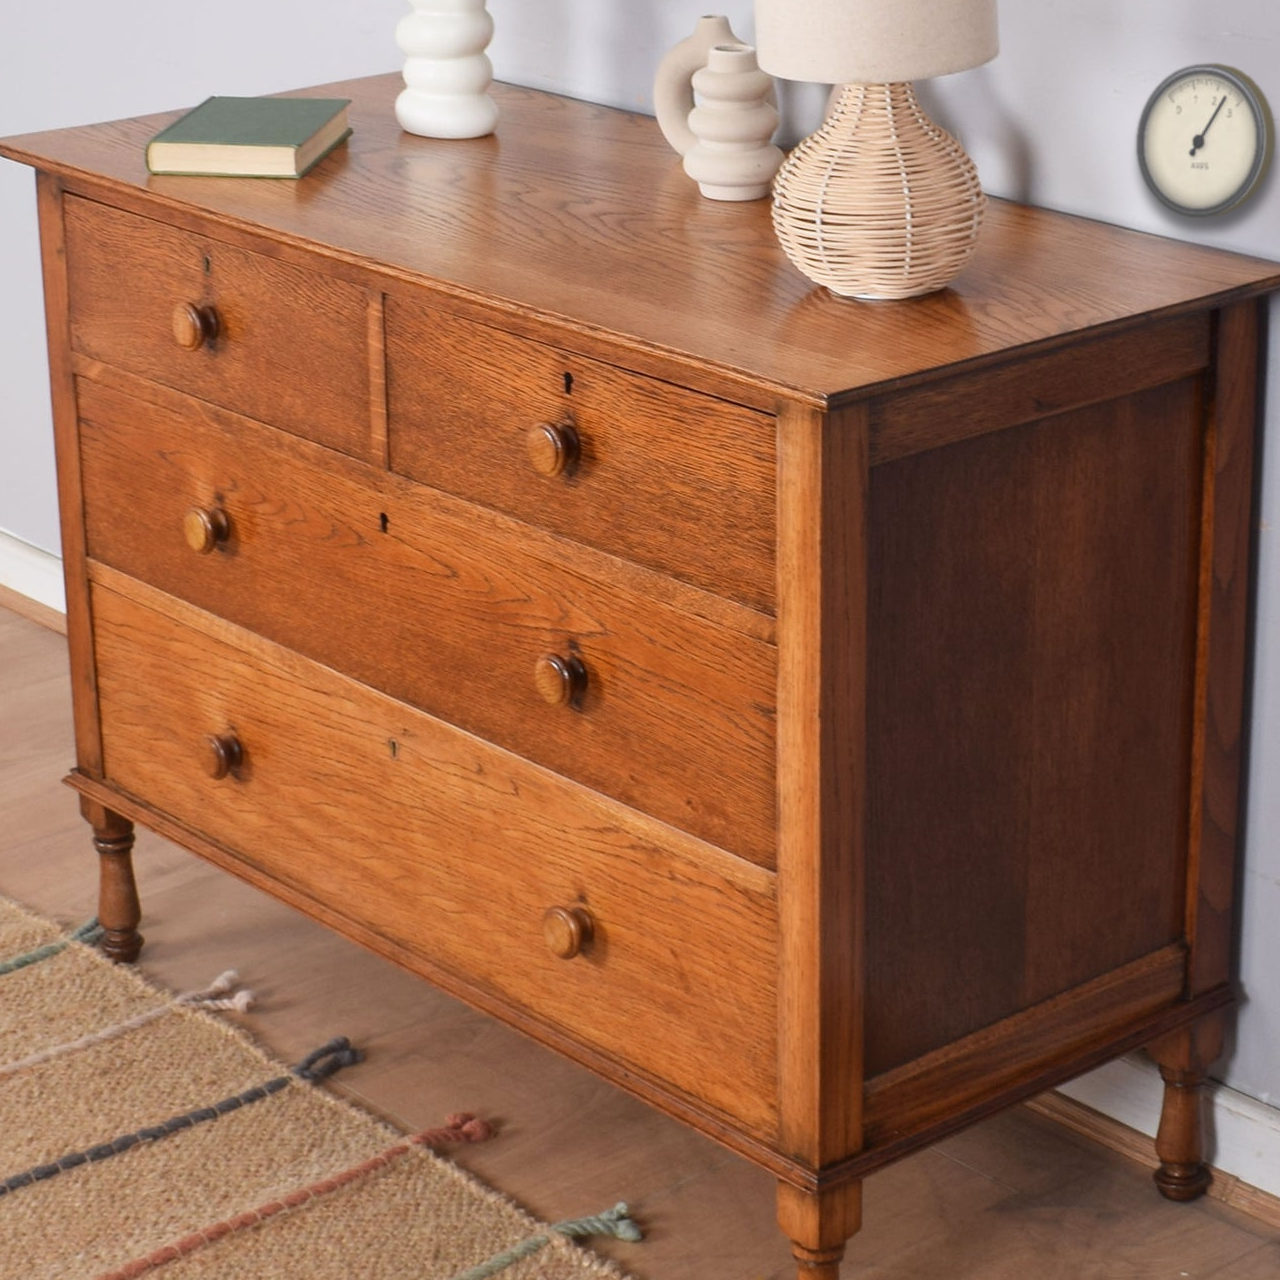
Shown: value=2.5 unit=A
